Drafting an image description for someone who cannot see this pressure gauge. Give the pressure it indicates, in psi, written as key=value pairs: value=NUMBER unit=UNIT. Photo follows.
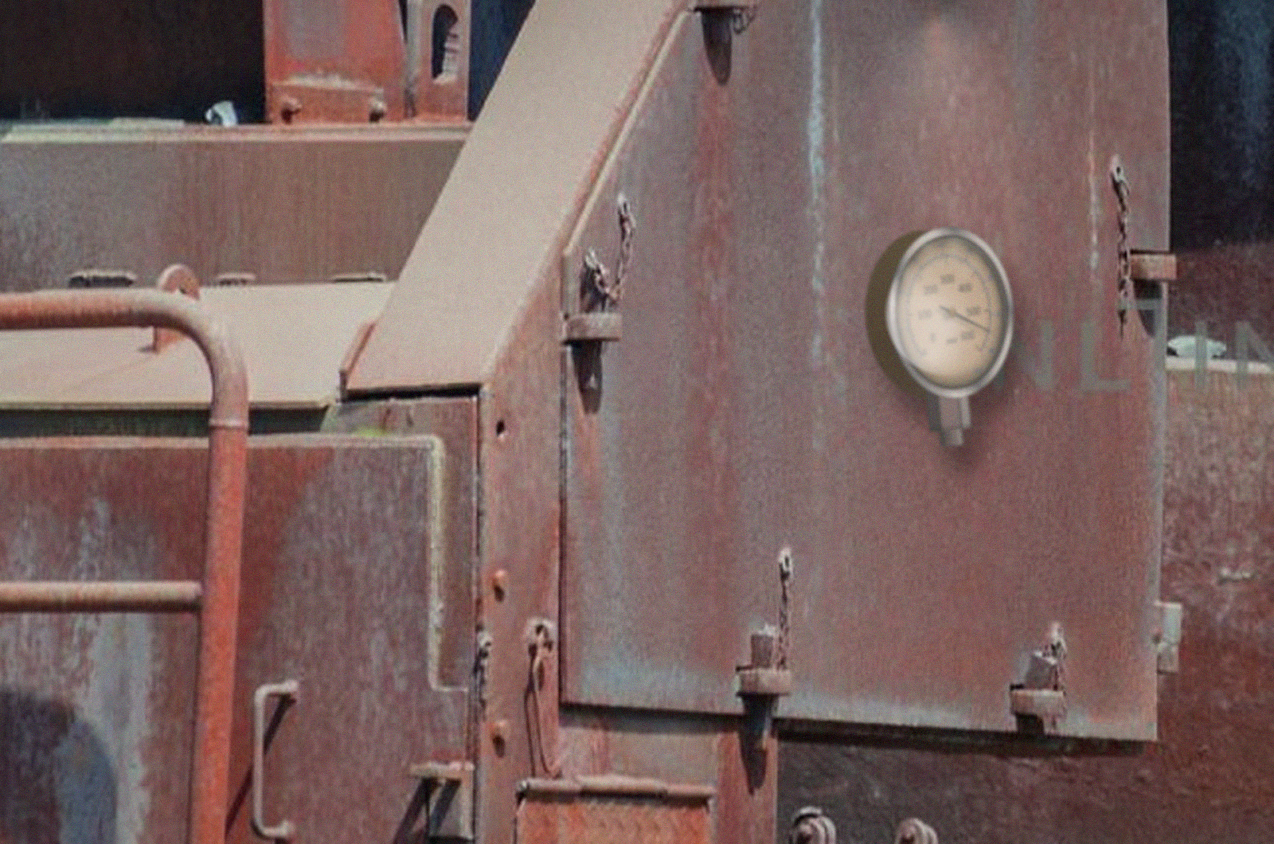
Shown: value=550 unit=psi
